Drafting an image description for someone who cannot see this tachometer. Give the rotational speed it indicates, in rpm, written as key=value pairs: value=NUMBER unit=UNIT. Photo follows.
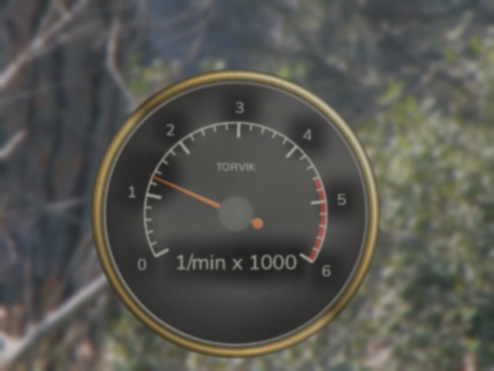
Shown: value=1300 unit=rpm
